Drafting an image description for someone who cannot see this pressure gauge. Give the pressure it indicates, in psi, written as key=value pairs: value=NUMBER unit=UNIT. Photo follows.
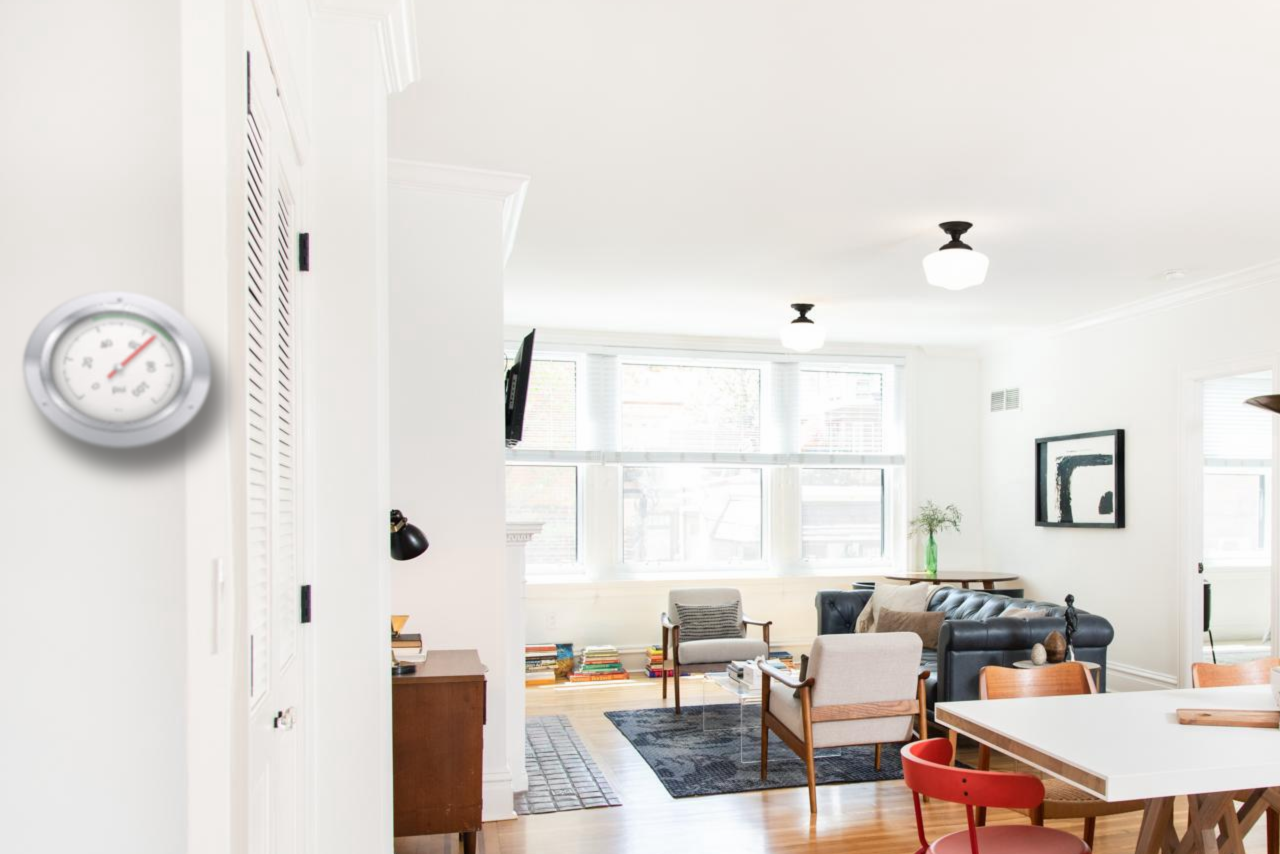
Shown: value=65 unit=psi
